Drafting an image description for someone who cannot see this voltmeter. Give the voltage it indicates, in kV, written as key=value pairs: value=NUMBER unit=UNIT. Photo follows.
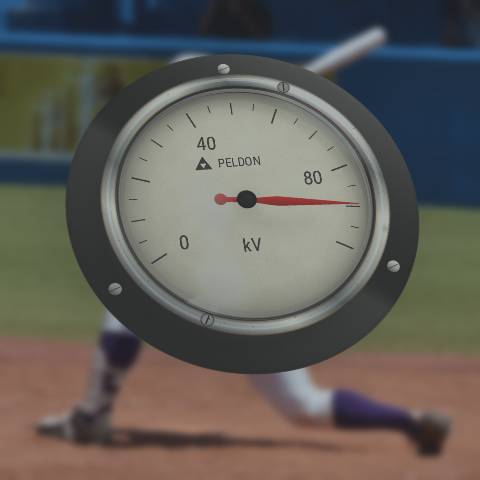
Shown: value=90 unit=kV
